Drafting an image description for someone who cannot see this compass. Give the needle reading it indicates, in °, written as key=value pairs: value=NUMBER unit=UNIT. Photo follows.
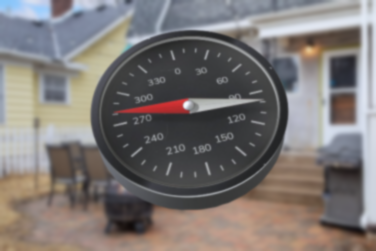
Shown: value=280 unit=°
